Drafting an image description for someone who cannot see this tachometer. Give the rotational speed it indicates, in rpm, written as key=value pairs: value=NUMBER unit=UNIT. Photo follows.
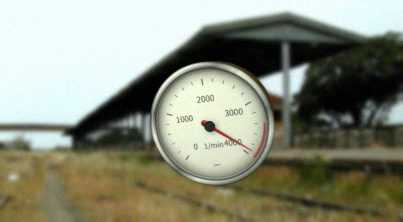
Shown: value=3900 unit=rpm
